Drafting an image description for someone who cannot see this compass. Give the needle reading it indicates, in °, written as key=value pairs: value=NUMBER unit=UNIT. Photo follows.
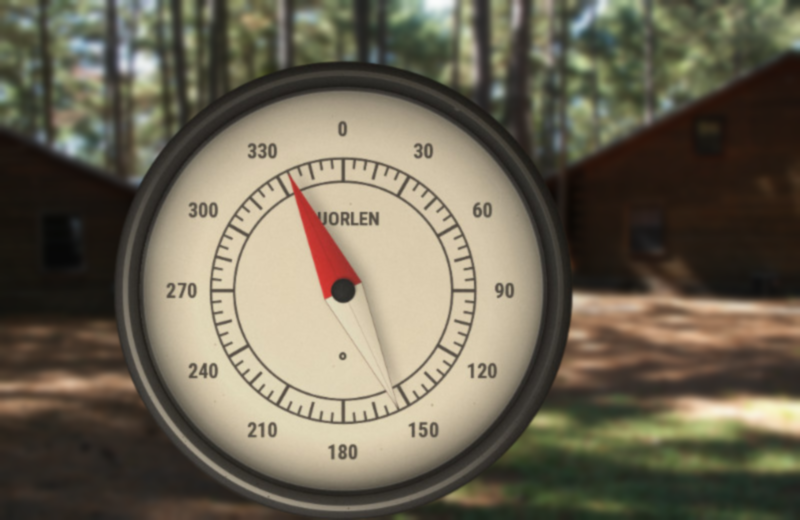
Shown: value=335 unit=°
